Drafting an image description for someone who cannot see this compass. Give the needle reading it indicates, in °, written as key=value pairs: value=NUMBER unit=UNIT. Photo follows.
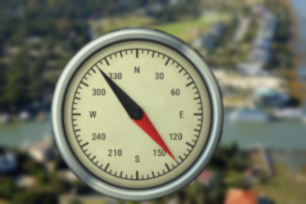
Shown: value=140 unit=°
